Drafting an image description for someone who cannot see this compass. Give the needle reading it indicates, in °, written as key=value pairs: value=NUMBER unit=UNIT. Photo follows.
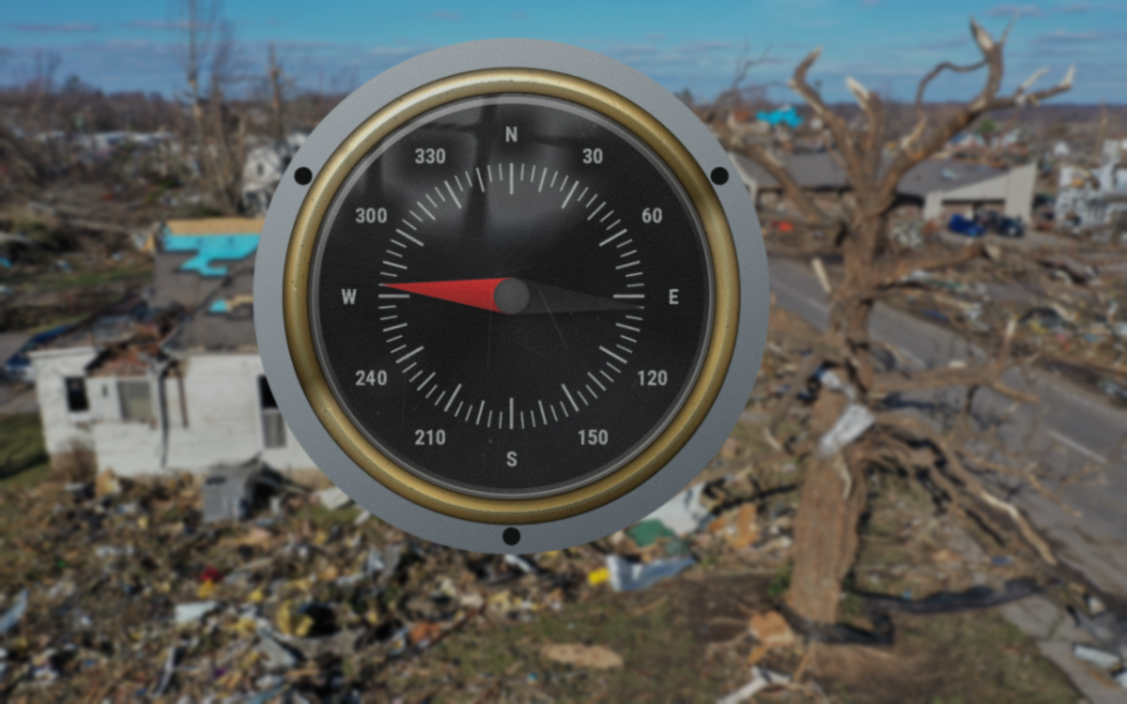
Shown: value=275 unit=°
